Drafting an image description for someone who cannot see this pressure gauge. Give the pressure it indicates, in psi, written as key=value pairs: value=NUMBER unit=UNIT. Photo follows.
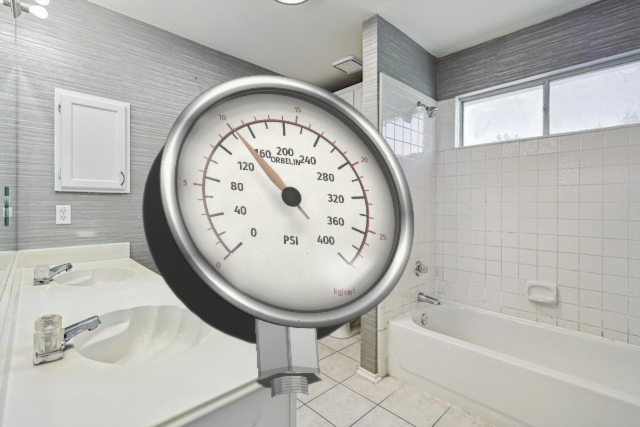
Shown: value=140 unit=psi
